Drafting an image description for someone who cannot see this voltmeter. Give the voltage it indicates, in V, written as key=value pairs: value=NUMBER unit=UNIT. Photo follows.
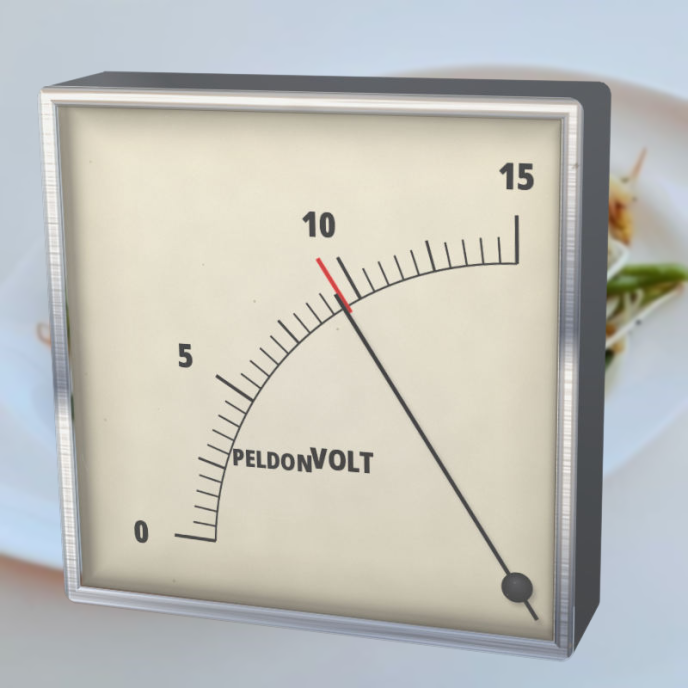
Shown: value=9.5 unit=V
